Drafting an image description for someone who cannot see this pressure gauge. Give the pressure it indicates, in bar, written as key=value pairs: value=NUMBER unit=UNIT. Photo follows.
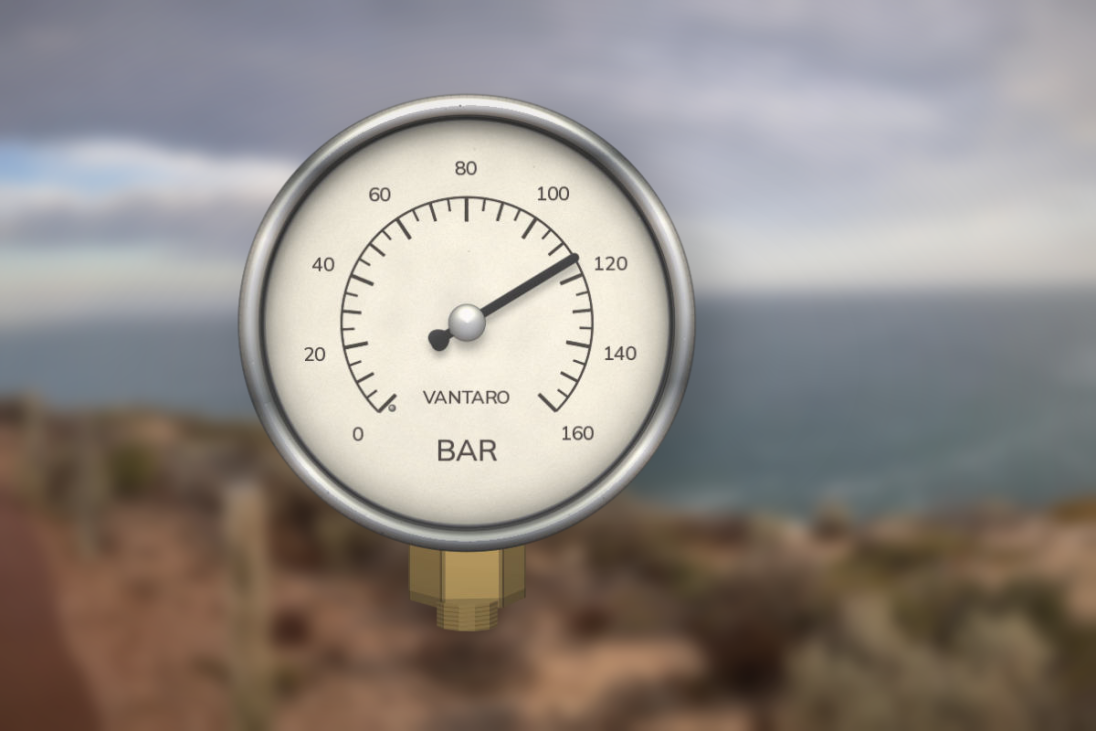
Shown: value=115 unit=bar
